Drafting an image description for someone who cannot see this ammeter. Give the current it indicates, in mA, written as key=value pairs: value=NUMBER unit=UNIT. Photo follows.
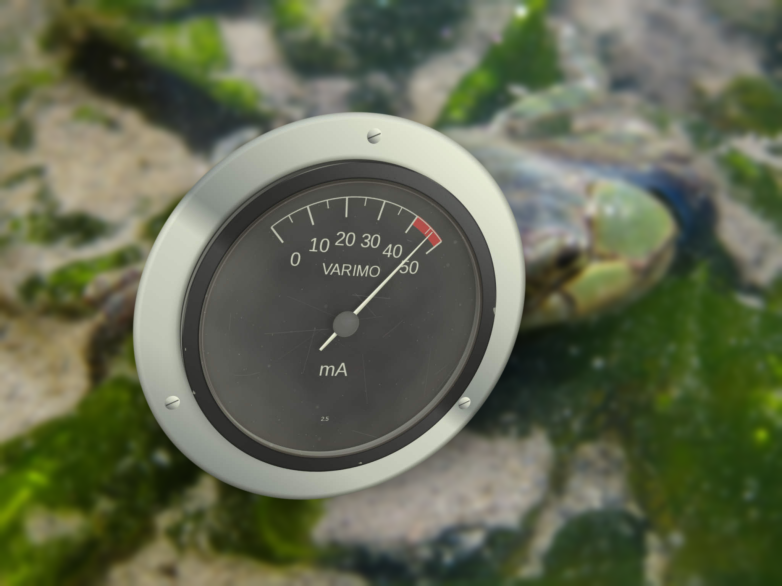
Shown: value=45 unit=mA
